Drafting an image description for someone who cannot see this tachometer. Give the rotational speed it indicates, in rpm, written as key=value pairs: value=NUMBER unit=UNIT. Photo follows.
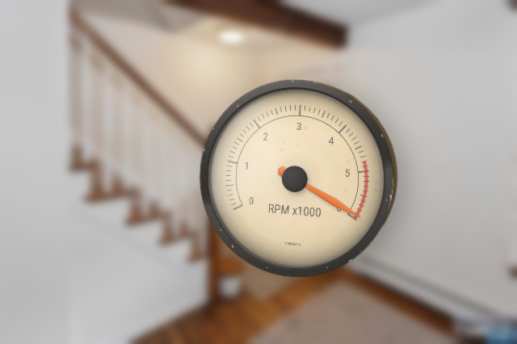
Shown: value=5900 unit=rpm
